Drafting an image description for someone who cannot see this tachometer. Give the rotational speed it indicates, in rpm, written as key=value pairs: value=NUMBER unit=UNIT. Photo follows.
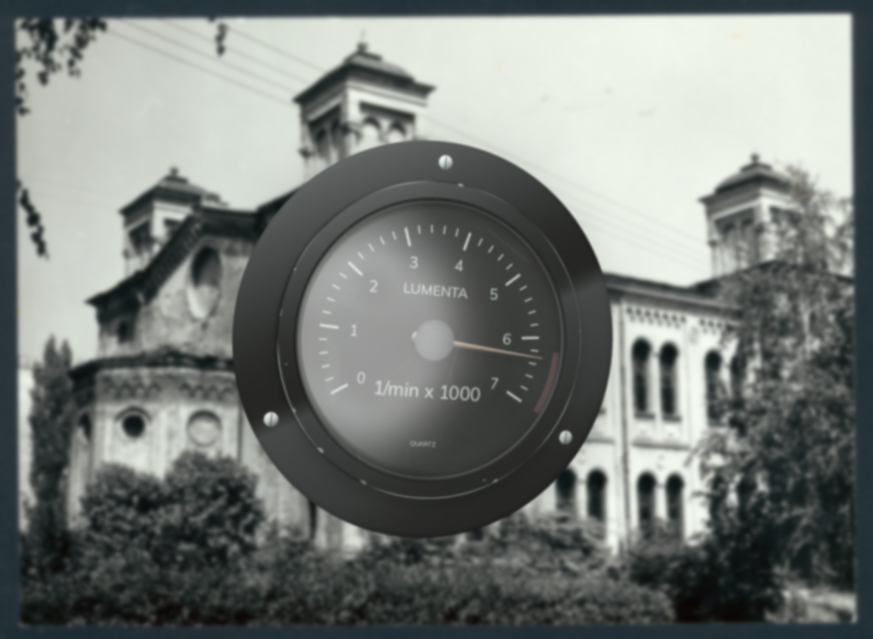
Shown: value=6300 unit=rpm
